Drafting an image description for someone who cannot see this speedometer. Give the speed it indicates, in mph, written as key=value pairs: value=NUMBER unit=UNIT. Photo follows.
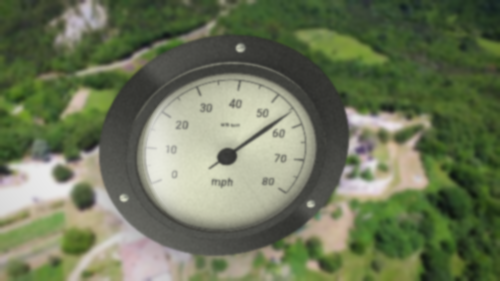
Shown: value=55 unit=mph
